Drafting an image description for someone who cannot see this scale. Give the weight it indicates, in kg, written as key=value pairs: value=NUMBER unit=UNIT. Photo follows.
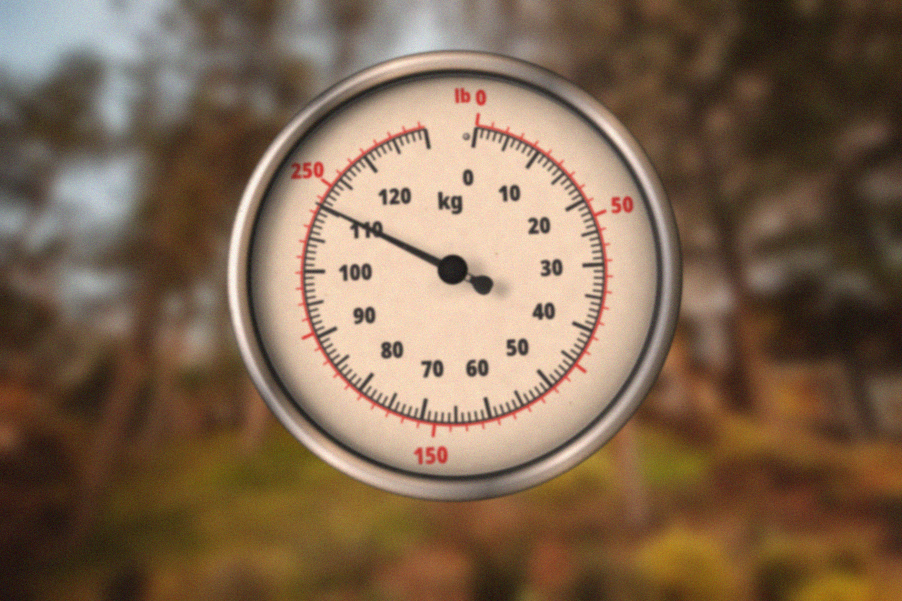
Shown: value=110 unit=kg
